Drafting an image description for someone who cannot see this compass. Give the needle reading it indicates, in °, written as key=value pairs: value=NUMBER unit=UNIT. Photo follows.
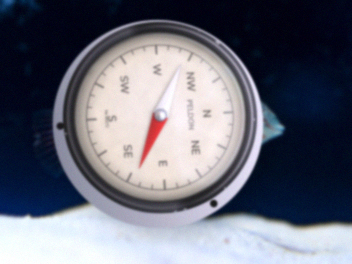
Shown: value=115 unit=°
